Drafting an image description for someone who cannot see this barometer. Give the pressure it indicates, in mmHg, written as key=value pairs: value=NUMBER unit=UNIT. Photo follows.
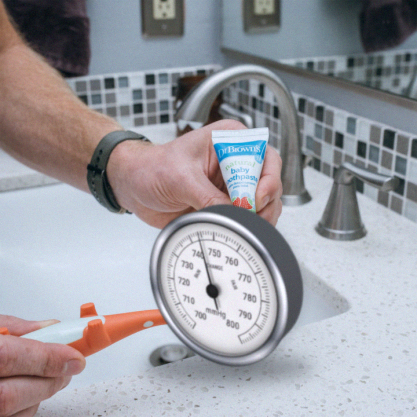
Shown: value=745 unit=mmHg
